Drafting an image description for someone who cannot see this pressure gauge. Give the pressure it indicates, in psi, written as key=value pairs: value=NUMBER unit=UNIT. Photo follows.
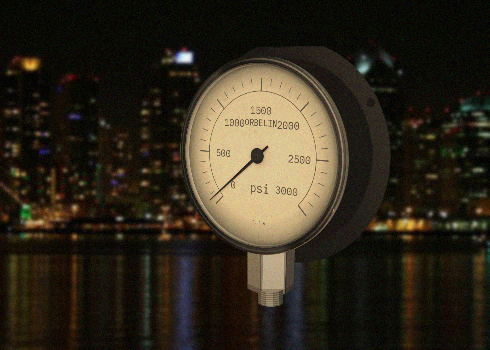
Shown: value=50 unit=psi
